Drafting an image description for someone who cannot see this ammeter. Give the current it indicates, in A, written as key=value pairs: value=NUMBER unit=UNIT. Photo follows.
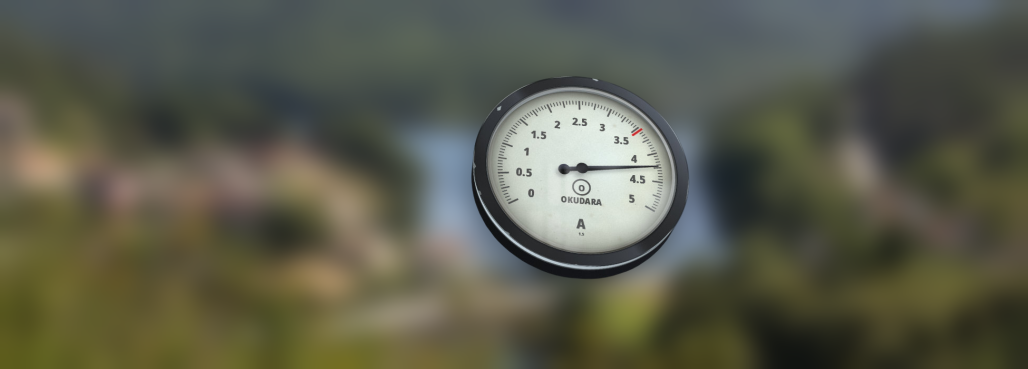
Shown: value=4.25 unit=A
